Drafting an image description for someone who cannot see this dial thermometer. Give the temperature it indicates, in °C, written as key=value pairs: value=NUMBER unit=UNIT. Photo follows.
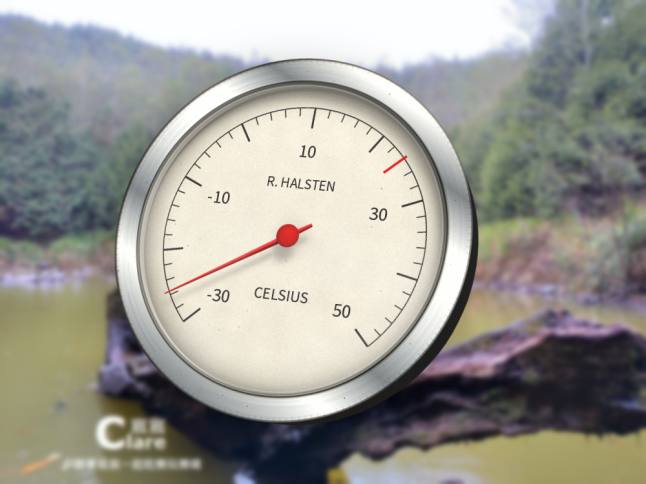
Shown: value=-26 unit=°C
